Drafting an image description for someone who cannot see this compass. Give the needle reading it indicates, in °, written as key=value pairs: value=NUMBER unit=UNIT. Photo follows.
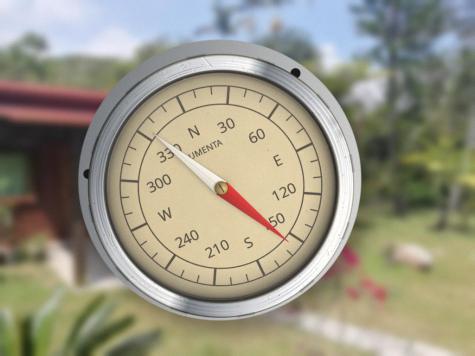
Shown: value=155 unit=°
